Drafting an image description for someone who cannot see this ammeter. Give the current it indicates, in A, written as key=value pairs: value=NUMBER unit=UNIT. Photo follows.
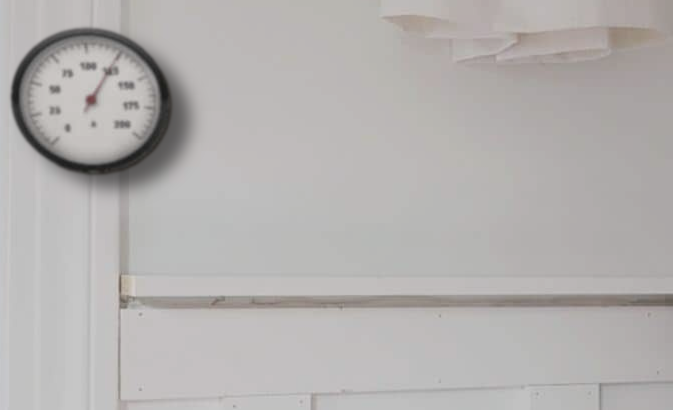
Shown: value=125 unit=A
